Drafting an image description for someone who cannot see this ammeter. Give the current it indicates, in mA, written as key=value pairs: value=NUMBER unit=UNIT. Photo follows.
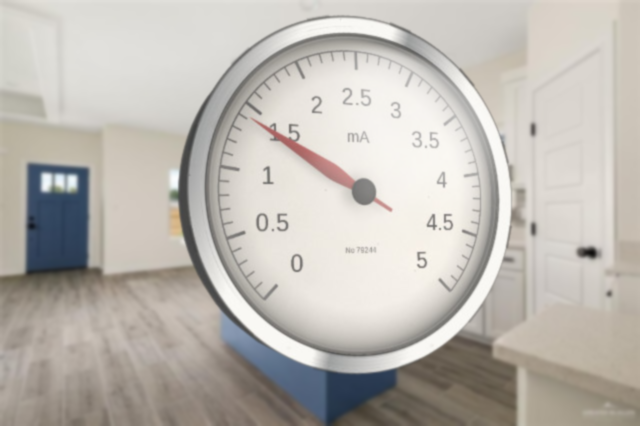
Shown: value=1.4 unit=mA
